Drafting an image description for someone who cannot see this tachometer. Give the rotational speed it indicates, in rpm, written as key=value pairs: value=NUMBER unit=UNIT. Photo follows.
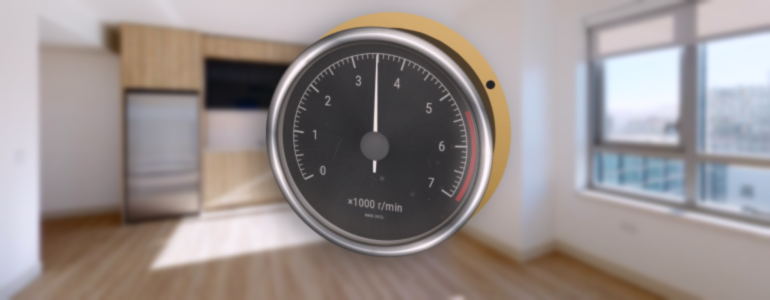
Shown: value=3500 unit=rpm
